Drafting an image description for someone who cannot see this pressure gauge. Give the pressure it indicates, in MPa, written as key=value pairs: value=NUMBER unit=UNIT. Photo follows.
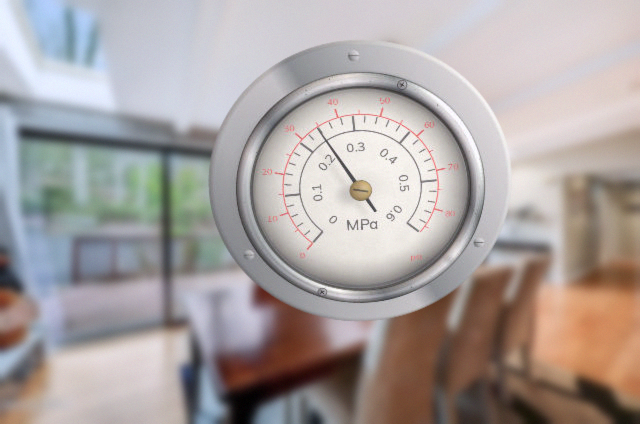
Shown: value=0.24 unit=MPa
